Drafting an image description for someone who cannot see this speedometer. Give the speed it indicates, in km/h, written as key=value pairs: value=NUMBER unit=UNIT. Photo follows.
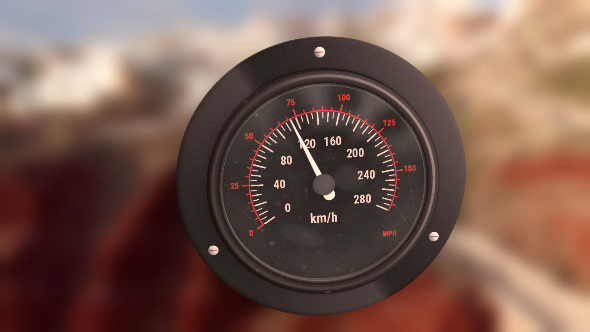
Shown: value=115 unit=km/h
